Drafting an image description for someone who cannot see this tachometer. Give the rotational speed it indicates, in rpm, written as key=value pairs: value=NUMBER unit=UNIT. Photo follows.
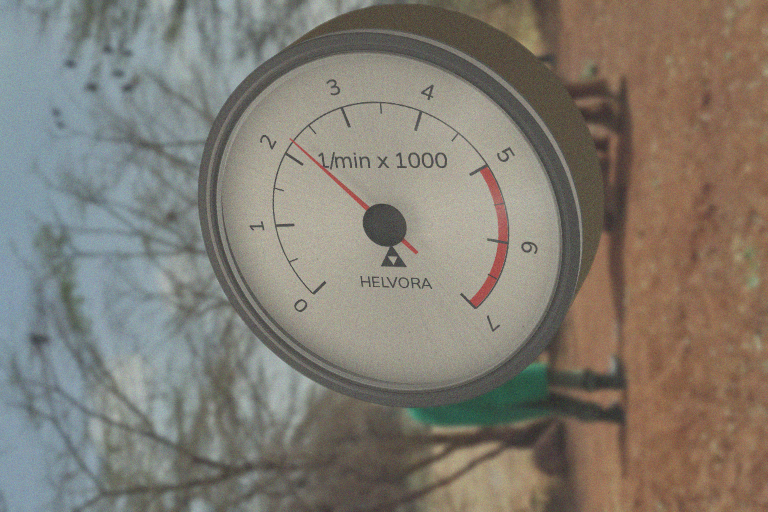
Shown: value=2250 unit=rpm
